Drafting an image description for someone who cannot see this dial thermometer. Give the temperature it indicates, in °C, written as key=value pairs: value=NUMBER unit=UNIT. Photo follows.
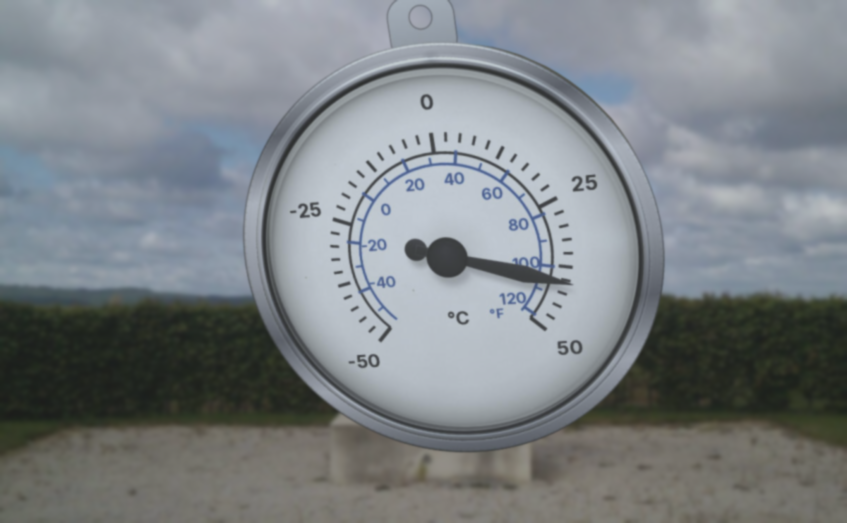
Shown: value=40 unit=°C
